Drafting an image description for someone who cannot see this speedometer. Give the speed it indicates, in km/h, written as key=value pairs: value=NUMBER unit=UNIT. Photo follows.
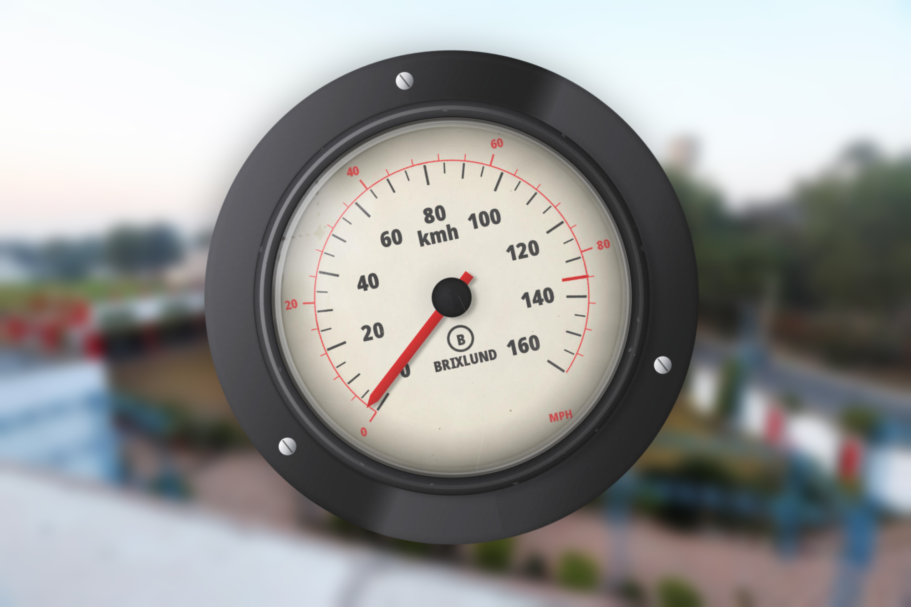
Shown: value=2.5 unit=km/h
